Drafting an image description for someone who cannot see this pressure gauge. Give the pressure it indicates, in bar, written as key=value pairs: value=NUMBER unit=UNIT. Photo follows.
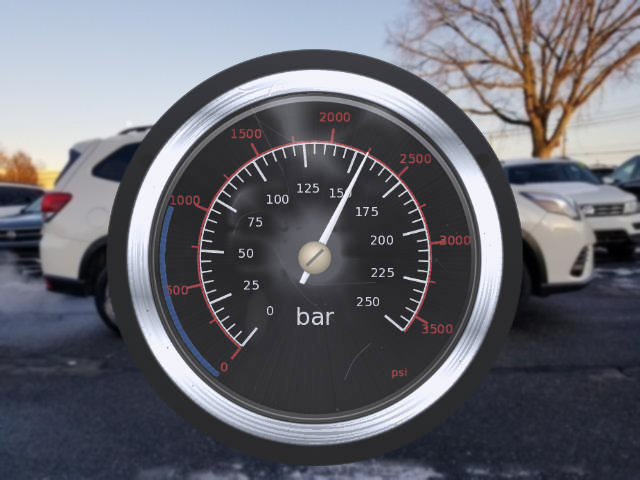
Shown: value=155 unit=bar
